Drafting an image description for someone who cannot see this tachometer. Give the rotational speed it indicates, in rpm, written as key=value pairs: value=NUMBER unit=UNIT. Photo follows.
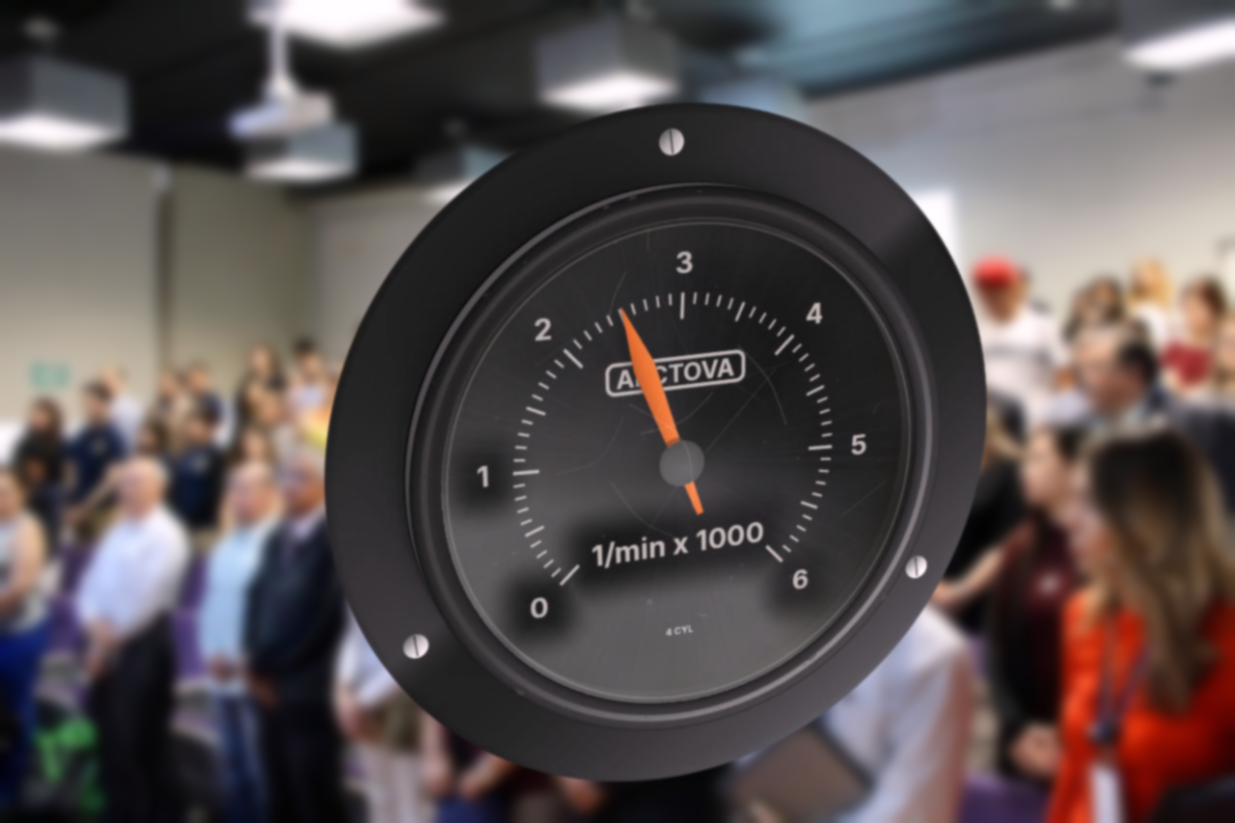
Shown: value=2500 unit=rpm
